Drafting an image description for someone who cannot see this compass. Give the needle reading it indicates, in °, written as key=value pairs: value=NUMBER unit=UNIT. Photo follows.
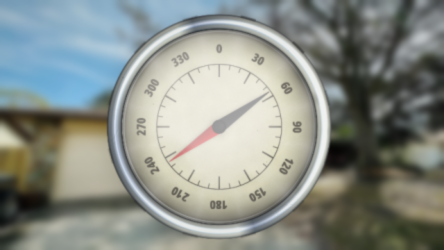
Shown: value=235 unit=°
